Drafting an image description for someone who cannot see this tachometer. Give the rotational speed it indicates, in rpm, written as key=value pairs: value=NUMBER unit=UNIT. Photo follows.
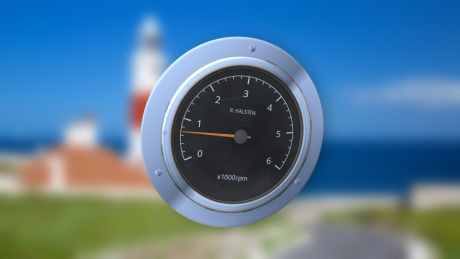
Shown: value=700 unit=rpm
